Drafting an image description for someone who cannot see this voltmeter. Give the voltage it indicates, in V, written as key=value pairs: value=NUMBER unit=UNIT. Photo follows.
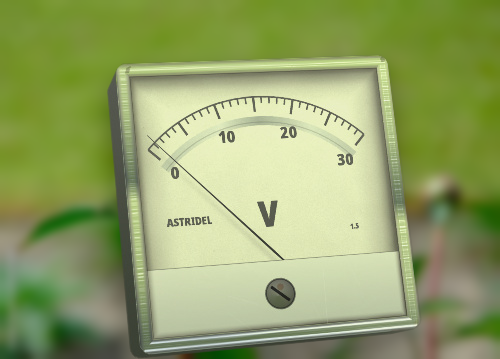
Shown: value=1 unit=V
